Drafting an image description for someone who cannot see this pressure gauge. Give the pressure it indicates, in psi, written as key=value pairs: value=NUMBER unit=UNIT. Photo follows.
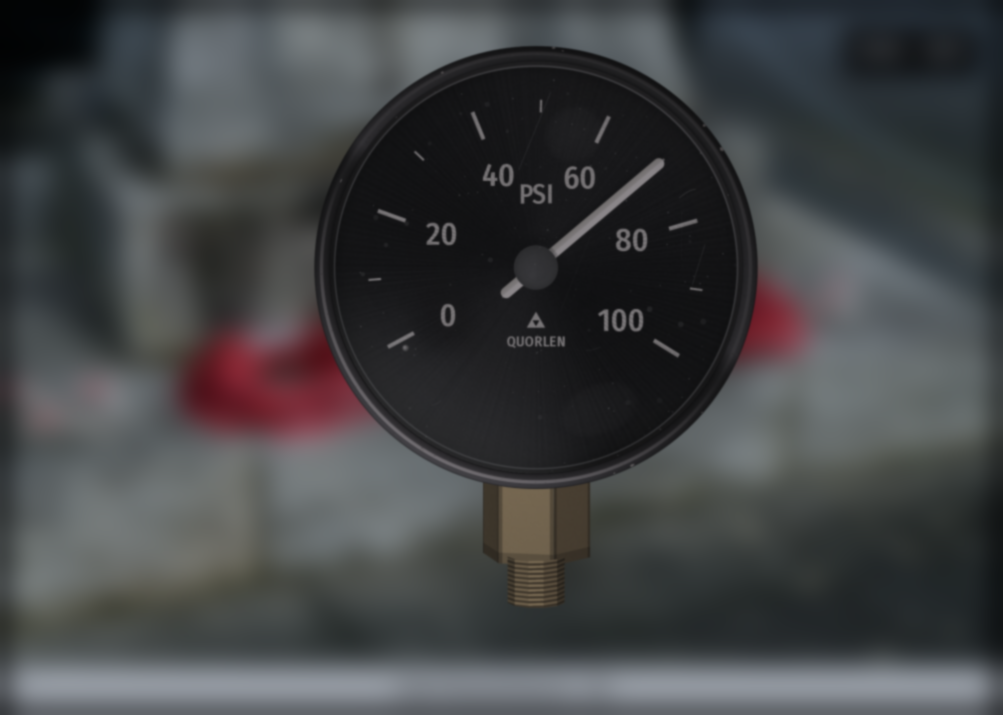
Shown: value=70 unit=psi
